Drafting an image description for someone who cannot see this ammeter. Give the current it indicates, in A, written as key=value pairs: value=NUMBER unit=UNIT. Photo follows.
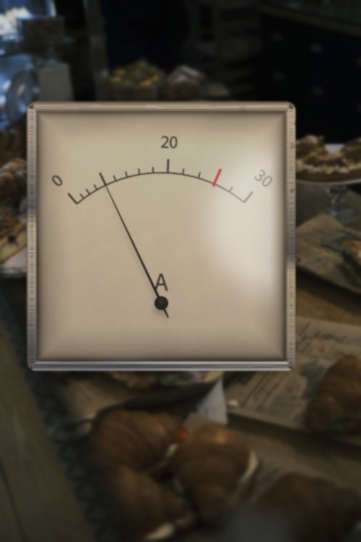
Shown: value=10 unit=A
